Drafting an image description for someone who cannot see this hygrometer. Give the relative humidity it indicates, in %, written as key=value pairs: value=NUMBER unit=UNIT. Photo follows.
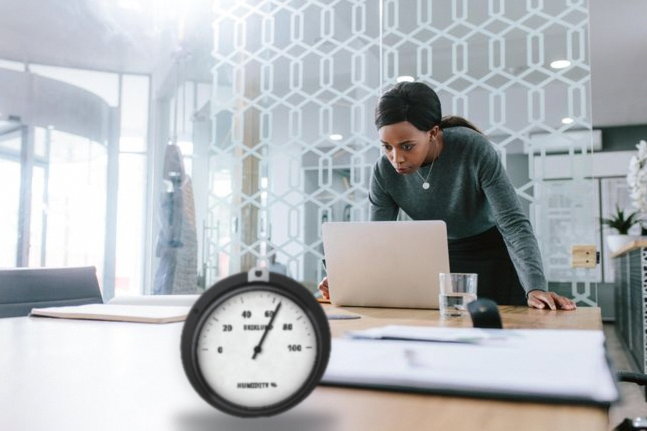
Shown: value=64 unit=%
